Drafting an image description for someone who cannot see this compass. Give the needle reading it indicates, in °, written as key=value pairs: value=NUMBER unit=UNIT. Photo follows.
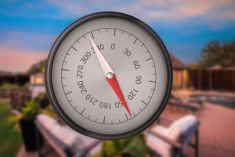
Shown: value=145 unit=°
